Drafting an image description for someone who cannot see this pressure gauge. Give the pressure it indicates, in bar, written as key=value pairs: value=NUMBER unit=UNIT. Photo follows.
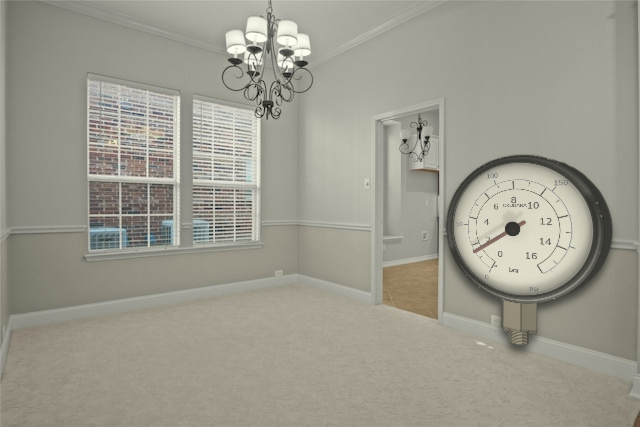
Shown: value=1.5 unit=bar
